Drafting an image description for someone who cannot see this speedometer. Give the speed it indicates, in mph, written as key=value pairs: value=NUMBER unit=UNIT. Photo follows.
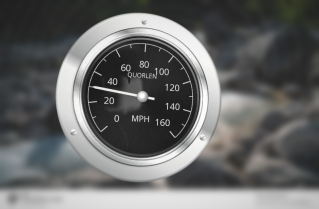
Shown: value=30 unit=mph
